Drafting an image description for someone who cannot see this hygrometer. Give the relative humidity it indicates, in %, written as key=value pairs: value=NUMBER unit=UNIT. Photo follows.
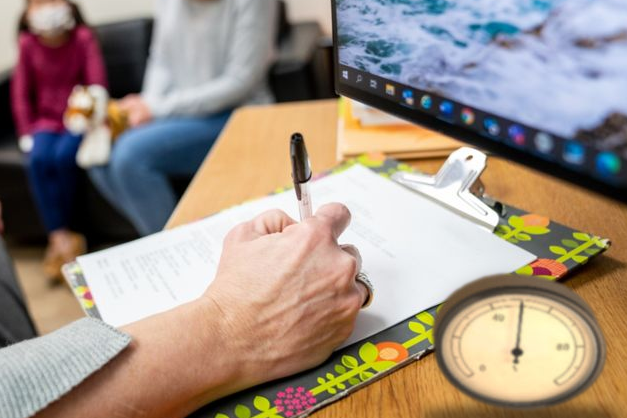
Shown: value=50 unit=%
